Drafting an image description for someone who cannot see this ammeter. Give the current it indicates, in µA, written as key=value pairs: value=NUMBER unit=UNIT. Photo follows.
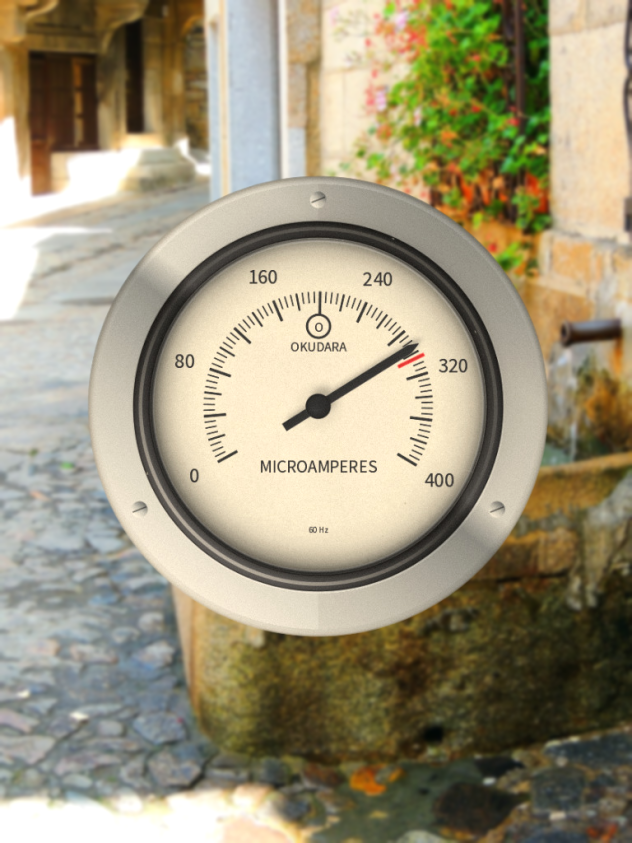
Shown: value=295 unit=µA
